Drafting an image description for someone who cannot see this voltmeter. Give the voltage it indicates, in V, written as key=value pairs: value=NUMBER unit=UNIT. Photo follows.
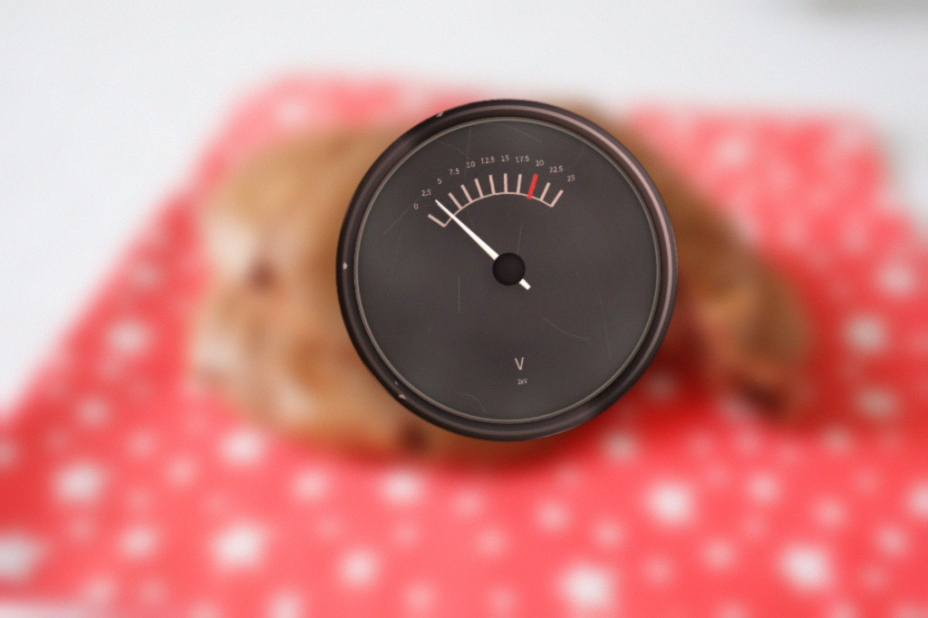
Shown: value=2.5 unit=V
